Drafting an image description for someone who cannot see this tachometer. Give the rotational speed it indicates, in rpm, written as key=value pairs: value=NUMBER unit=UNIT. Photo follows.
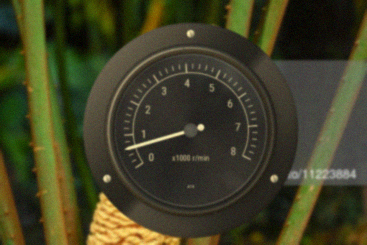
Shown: value=600 unit=rpm
